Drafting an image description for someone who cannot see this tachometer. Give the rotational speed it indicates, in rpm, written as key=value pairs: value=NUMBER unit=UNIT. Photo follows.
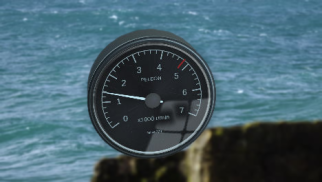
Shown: value=1400 unit=rpm
